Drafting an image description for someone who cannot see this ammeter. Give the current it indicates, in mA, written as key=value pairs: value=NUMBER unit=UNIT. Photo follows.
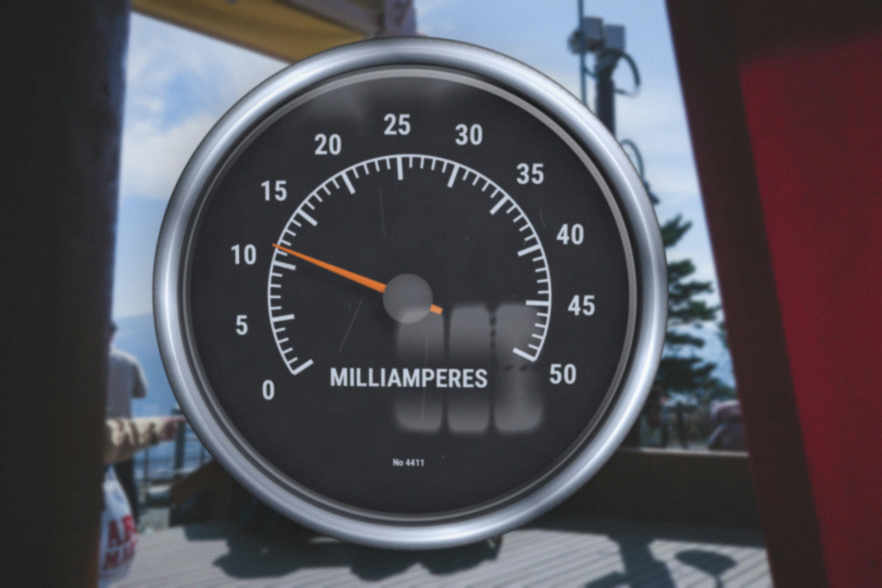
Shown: value=11.5 unit=mA
